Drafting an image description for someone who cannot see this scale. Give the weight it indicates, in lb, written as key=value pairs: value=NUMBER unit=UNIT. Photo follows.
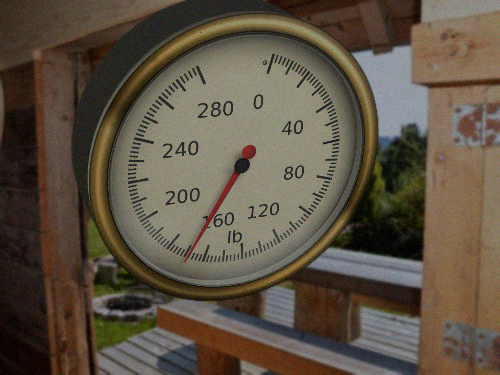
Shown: value=170 unit=lb
